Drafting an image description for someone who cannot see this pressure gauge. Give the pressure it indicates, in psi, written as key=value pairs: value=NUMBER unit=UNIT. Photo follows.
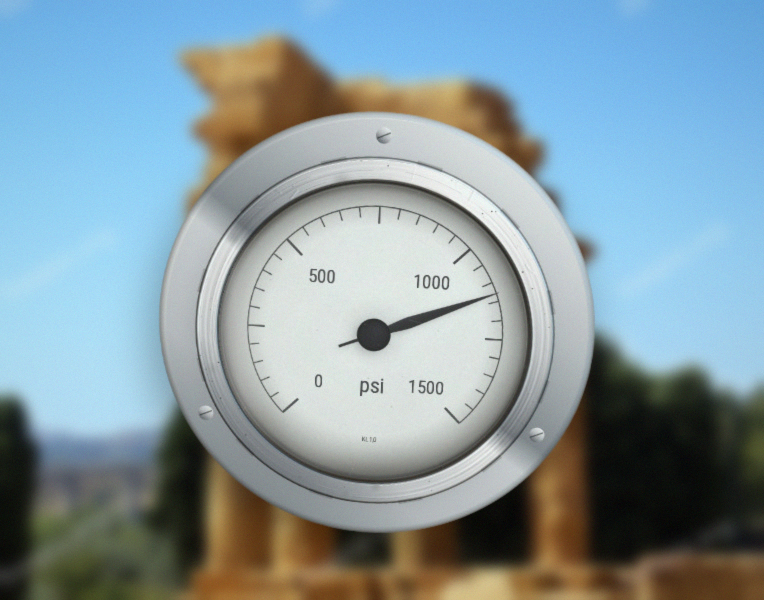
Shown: value=1125 unit=psi
